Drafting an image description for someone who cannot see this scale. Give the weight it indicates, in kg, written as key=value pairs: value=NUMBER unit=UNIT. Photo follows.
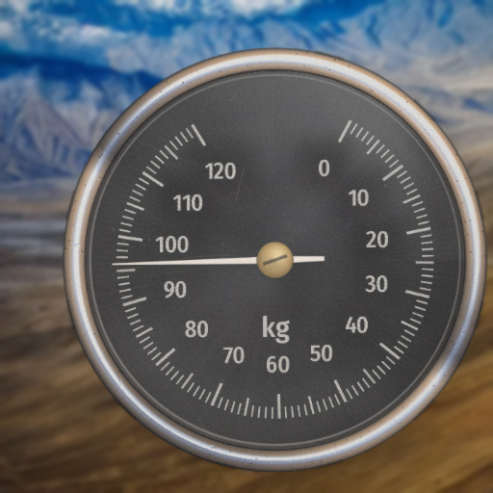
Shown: value=96 unit=kg
